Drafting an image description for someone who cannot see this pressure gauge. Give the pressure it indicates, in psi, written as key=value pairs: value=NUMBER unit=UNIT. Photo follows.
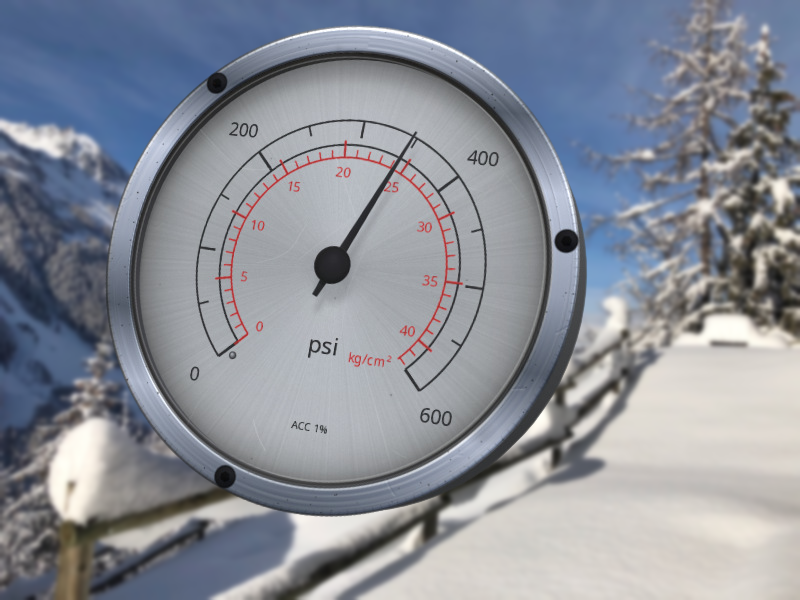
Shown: value=350 unit=psi
